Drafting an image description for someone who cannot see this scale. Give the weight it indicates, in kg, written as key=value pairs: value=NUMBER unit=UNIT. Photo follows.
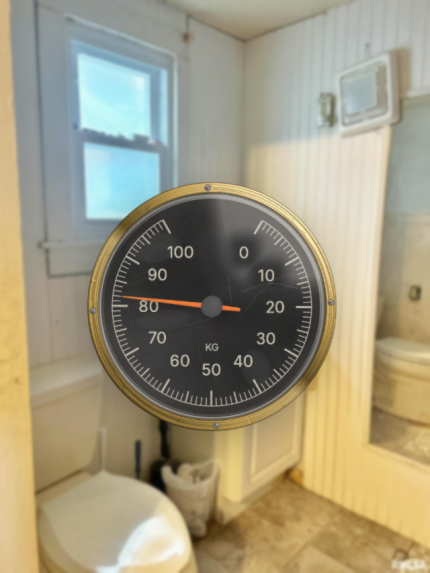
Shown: value=82 unit=kg
